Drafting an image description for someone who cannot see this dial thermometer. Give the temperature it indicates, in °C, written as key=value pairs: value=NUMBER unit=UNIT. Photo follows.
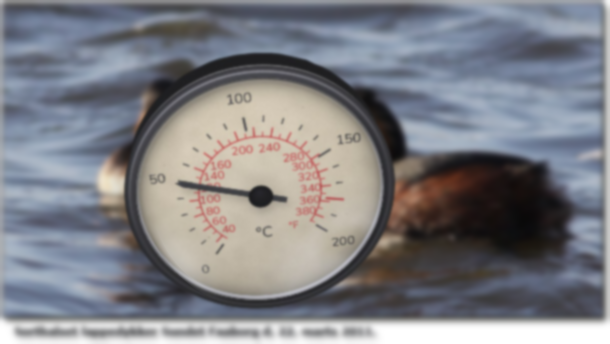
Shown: value=50 unit=°C
